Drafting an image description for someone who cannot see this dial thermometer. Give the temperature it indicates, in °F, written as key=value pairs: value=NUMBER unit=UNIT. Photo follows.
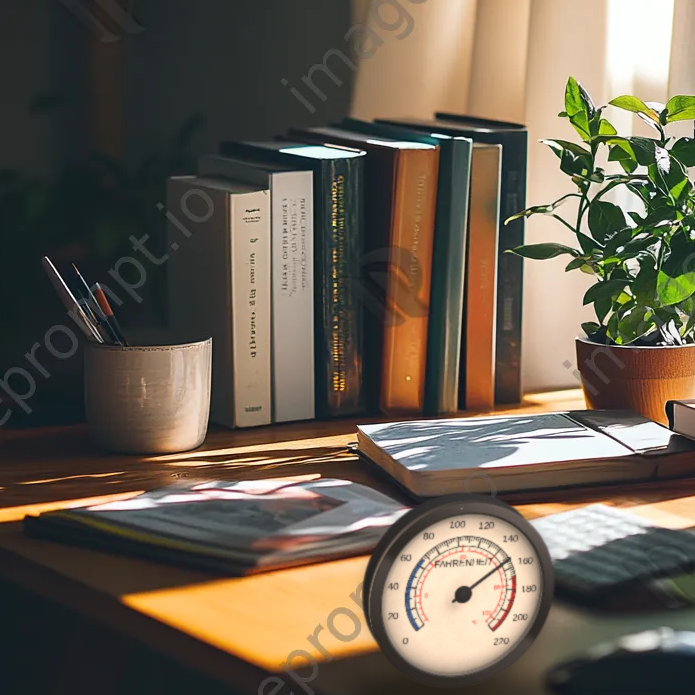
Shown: value=150 unit=°F
